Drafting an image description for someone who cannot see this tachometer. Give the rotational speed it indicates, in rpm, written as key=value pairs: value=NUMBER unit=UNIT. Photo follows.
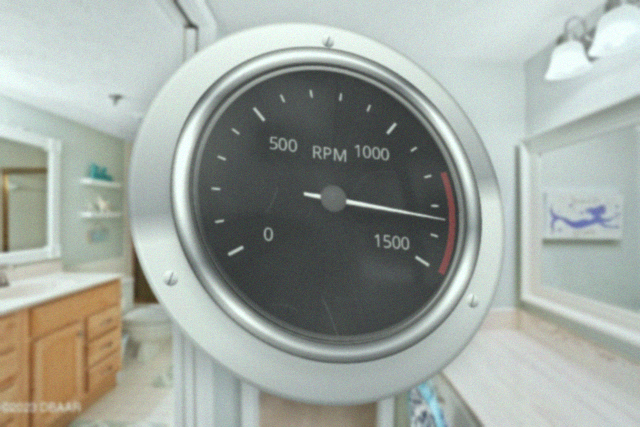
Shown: value=1350 unit=rpm
